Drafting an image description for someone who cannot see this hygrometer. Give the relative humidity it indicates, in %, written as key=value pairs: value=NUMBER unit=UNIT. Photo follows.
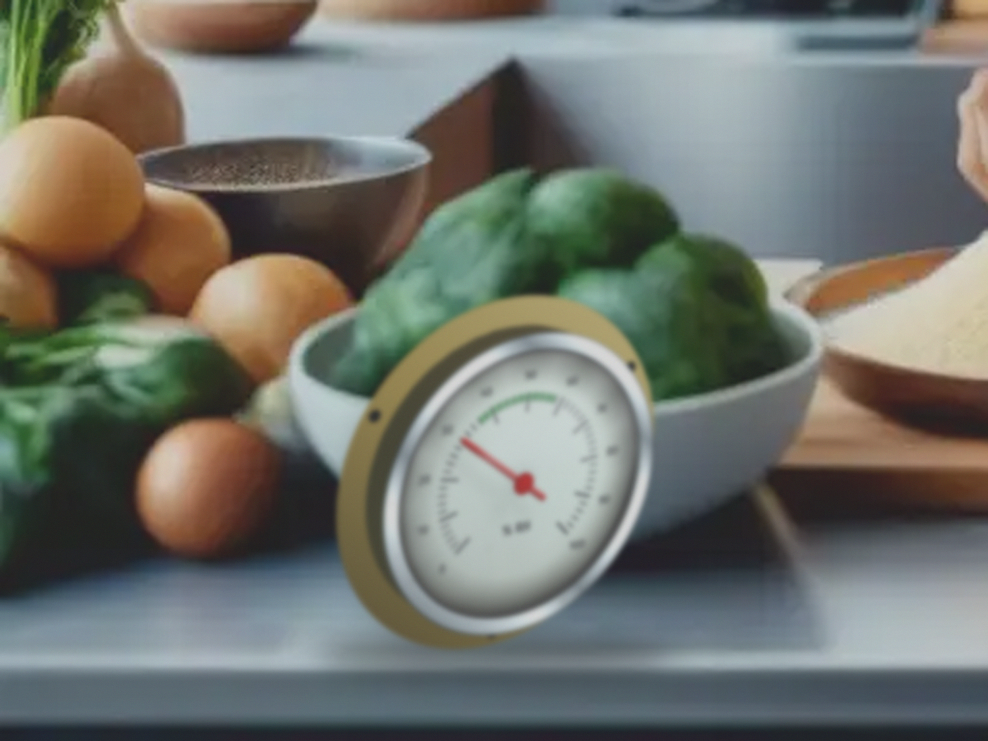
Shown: value=30 unit=%
